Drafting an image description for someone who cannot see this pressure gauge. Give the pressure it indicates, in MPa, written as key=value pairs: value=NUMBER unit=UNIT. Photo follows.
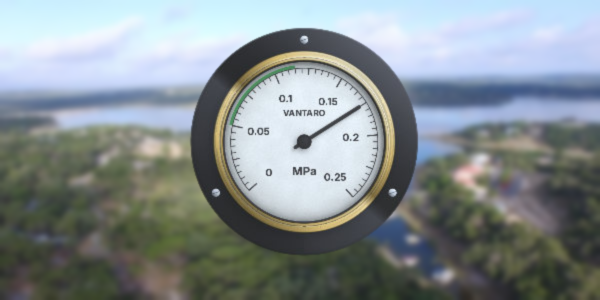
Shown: value=0.175 unit=MPa
